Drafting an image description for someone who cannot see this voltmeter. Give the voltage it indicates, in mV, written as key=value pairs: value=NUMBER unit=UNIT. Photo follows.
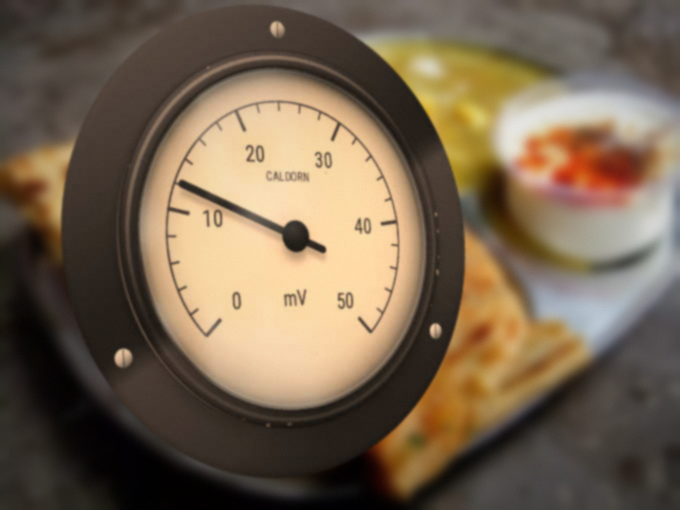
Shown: value=12 unit=mV
